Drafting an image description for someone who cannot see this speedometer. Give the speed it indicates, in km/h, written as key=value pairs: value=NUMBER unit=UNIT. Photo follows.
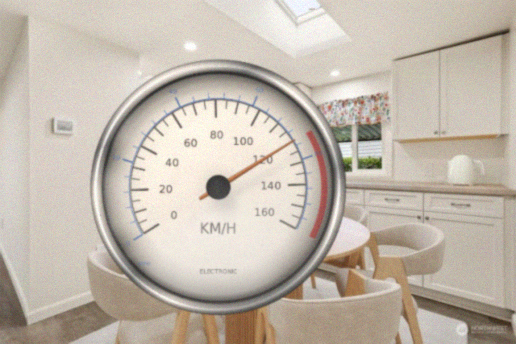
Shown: value=120 unit=km/h
